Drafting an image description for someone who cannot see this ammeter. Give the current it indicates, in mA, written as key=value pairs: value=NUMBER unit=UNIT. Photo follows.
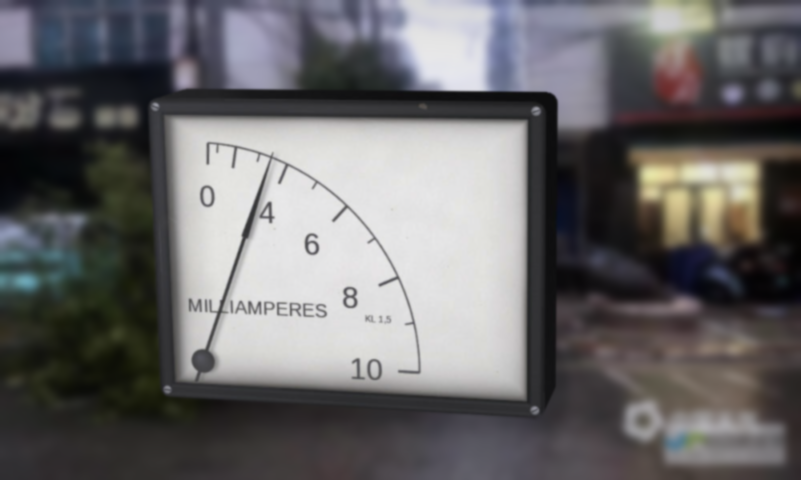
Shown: value=3.5 unit=mA
